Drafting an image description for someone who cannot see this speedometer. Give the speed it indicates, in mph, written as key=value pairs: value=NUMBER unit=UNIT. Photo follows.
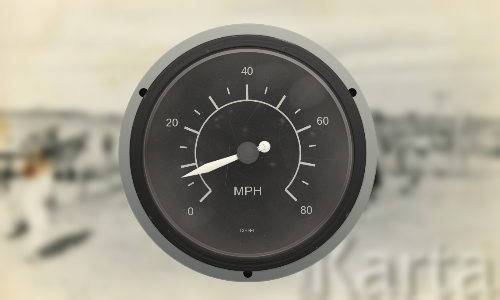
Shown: value=7.5 unit=mph
